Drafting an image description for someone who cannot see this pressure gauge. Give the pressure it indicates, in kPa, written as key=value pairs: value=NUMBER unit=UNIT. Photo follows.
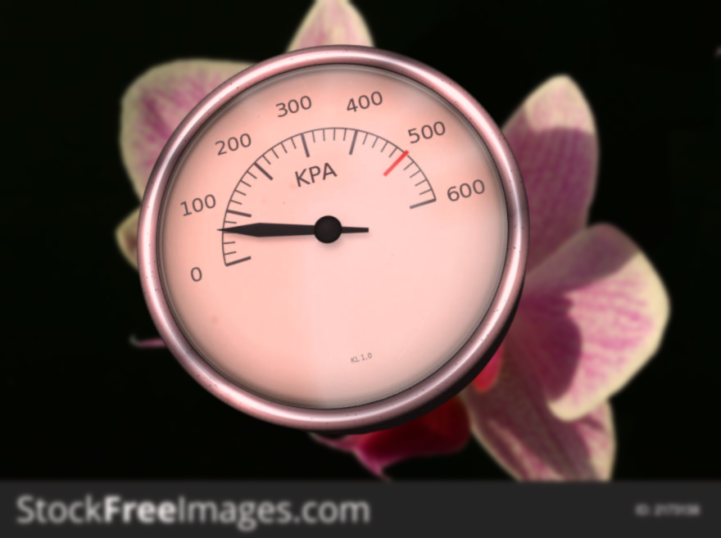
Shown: value=60 unit=kPa
